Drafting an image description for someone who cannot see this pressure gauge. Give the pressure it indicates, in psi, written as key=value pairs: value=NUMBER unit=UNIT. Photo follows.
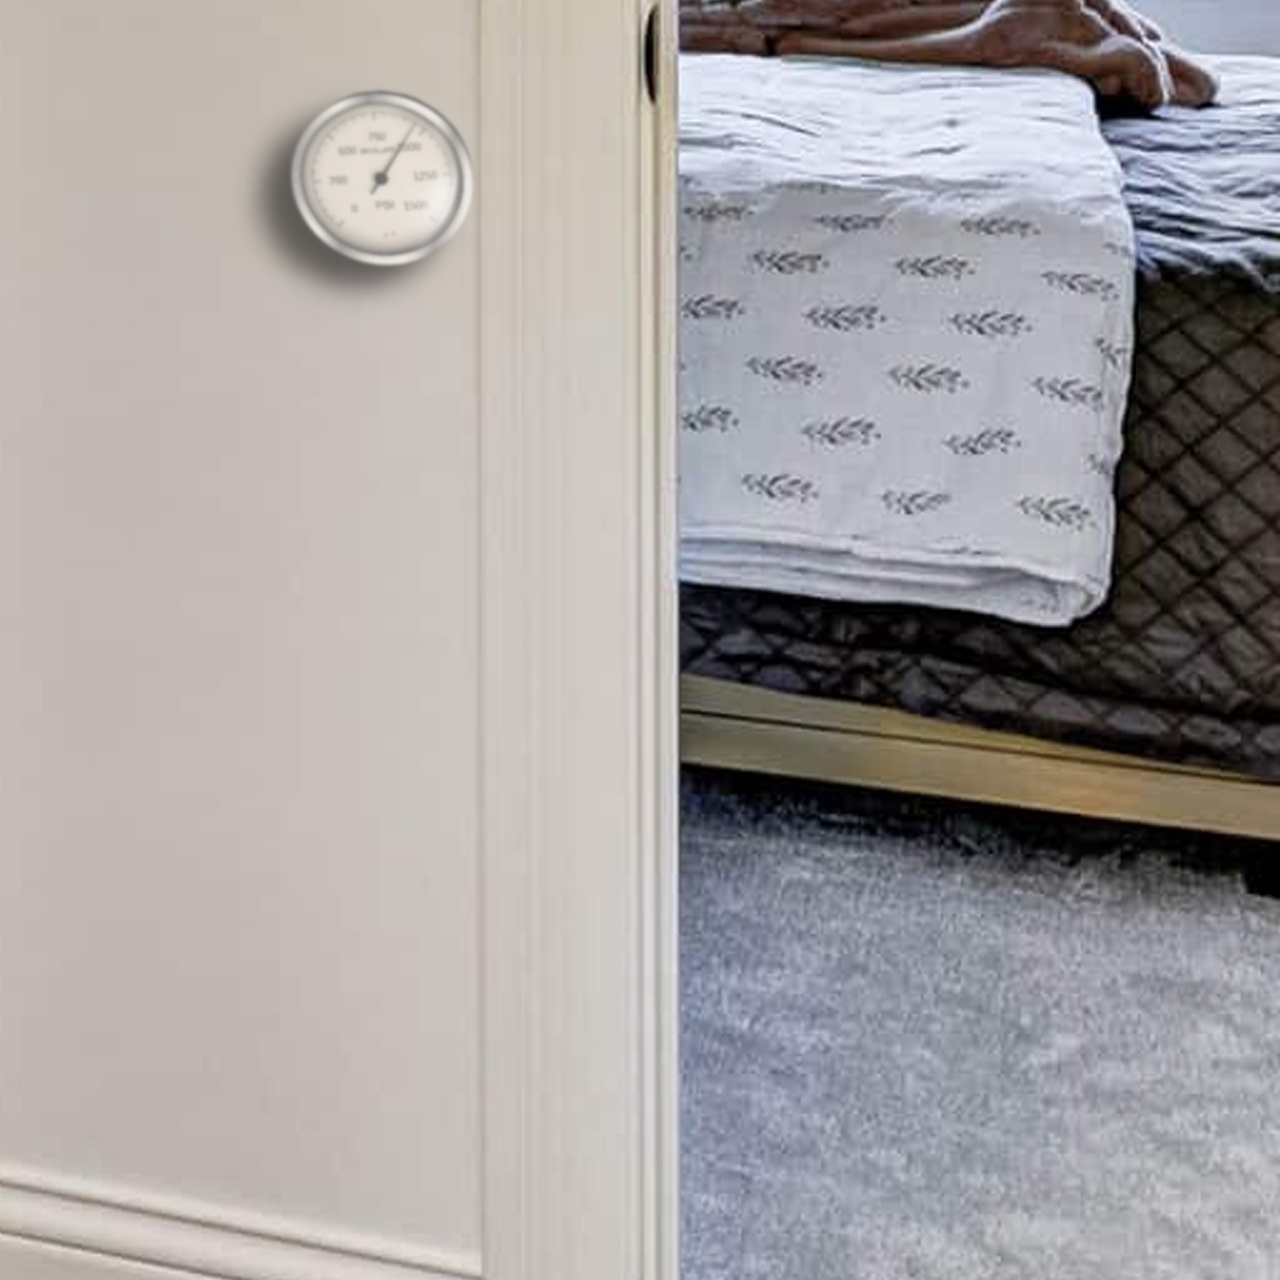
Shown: value=950 unit=psi
